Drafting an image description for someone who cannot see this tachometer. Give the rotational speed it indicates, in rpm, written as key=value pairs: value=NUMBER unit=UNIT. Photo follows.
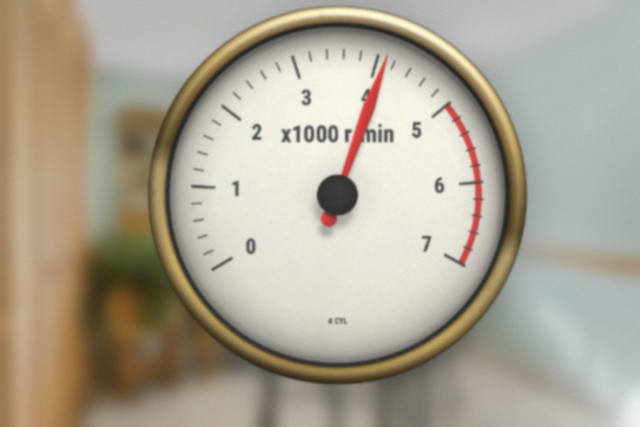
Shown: value=4100 unit=rpm
